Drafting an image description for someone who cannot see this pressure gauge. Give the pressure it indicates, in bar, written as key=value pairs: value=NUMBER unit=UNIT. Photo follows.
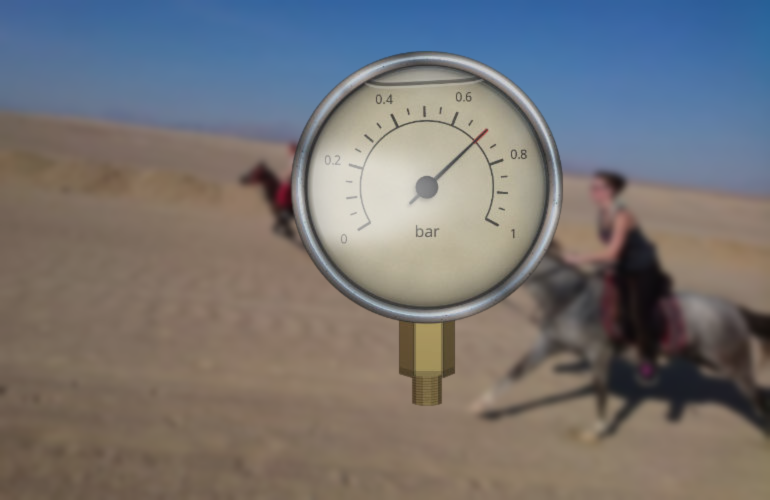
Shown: value=0.7 unit=bar
